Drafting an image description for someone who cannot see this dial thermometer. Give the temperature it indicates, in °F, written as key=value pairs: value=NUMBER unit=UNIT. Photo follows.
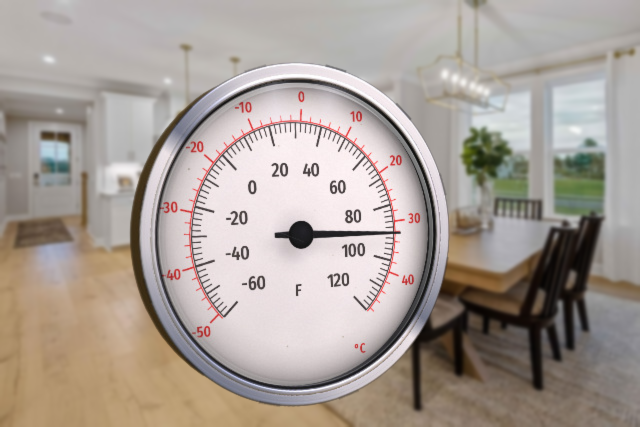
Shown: value=90 unit=°F
